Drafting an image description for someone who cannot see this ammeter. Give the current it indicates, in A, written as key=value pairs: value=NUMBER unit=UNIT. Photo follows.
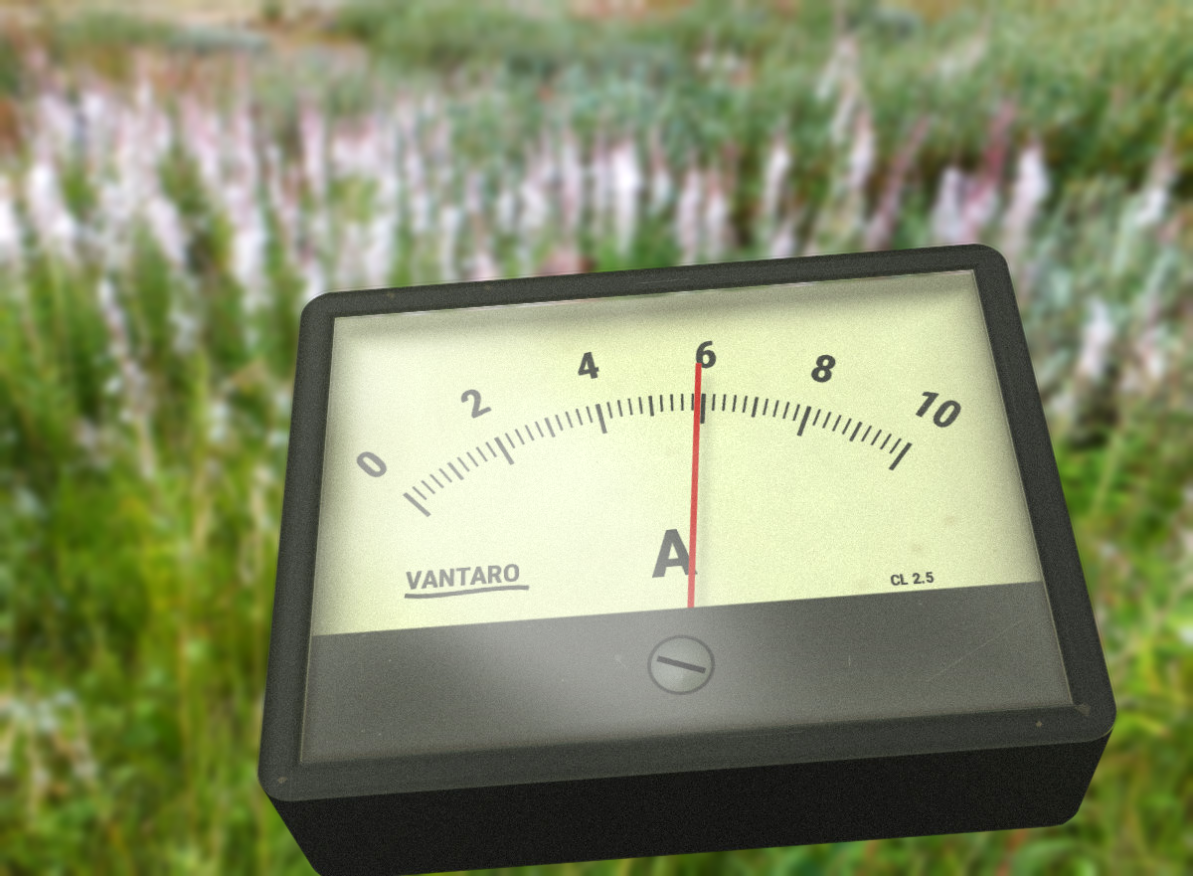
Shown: value=5.9 unit=A
